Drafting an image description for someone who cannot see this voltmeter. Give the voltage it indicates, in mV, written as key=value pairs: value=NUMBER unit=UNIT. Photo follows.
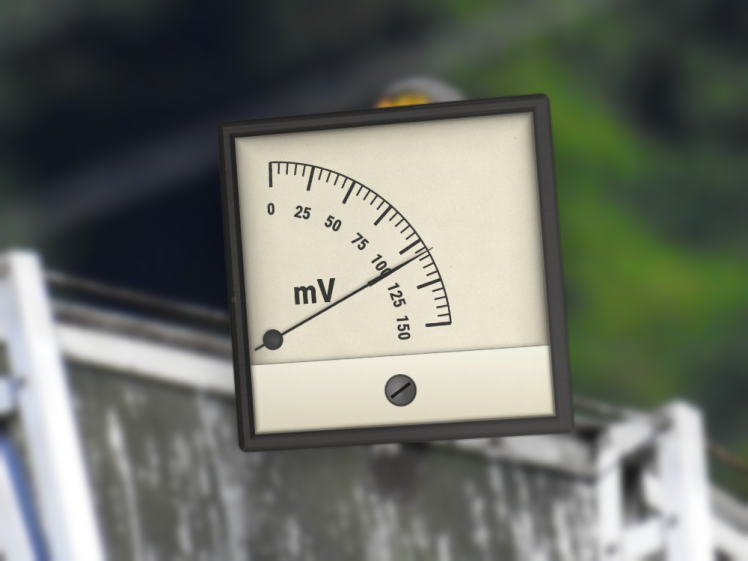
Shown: value=107.5 unit=mV
